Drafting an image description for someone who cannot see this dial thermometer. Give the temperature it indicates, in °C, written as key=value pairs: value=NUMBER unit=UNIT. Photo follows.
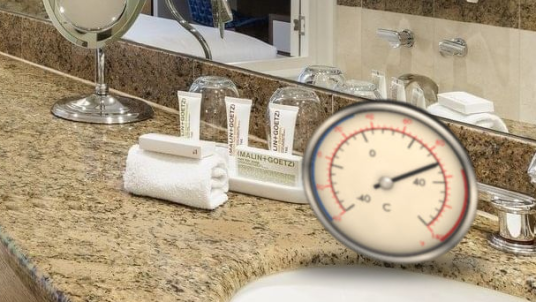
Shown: value=32 unit=°C
